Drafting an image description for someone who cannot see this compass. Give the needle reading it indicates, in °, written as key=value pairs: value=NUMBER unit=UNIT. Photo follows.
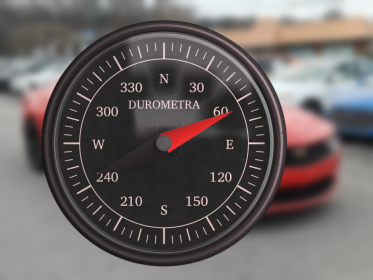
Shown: value=65 unit=°
